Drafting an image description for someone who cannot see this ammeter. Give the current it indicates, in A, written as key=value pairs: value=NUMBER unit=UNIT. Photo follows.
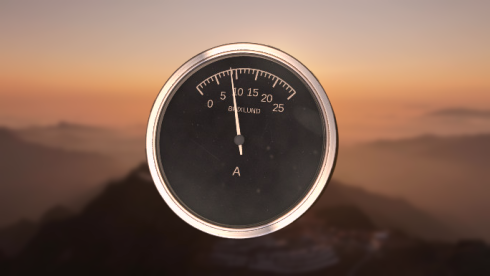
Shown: value=9 unit=A
